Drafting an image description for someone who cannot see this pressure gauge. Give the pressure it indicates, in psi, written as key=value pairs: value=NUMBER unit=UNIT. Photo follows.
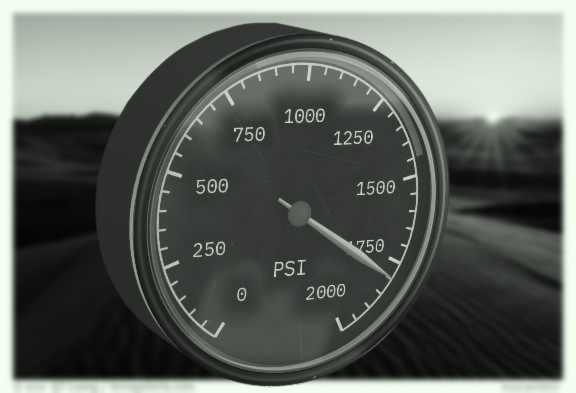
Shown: value=1800 unit=psi
